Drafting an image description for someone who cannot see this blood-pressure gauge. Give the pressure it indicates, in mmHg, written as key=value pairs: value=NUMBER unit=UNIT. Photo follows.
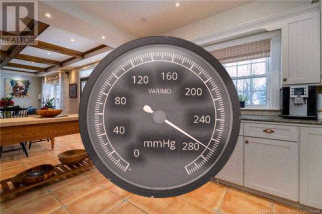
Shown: value=270 unit=mmHg
